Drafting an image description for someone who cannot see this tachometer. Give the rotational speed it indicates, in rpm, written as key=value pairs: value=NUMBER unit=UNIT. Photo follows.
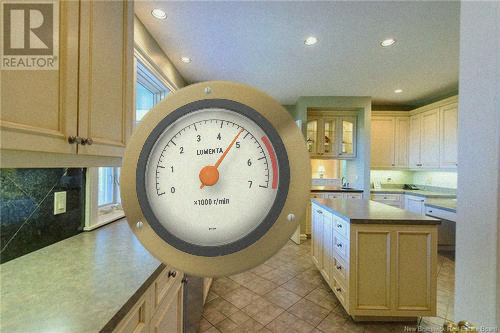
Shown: value=4800 unit=rpm
